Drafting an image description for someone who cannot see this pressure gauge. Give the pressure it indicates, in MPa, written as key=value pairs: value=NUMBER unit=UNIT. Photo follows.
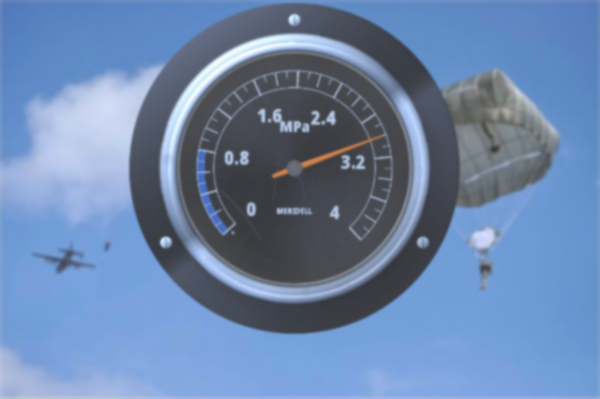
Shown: value=3 unit=MPa
